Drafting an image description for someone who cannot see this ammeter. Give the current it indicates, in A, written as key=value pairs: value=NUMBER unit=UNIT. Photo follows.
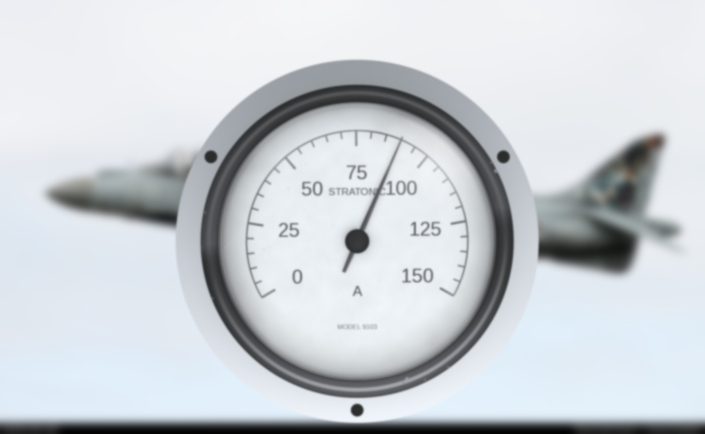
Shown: value=90 unit=A
